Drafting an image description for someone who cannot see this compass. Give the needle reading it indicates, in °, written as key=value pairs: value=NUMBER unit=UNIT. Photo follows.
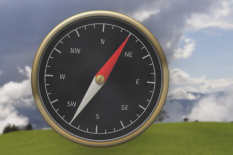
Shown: value=30 unit=°
